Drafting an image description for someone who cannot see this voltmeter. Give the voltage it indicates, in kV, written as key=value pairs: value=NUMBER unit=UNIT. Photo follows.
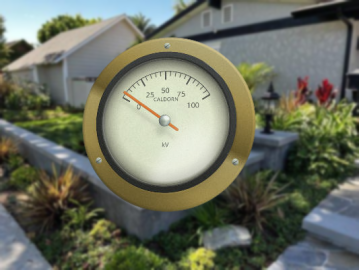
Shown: value=5 unit=kV
